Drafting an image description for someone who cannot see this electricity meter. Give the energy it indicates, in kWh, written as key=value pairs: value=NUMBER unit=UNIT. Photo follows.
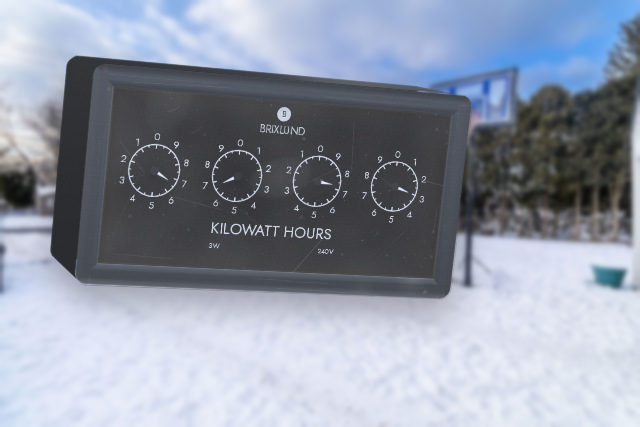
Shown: value=6673 unit=kWh
